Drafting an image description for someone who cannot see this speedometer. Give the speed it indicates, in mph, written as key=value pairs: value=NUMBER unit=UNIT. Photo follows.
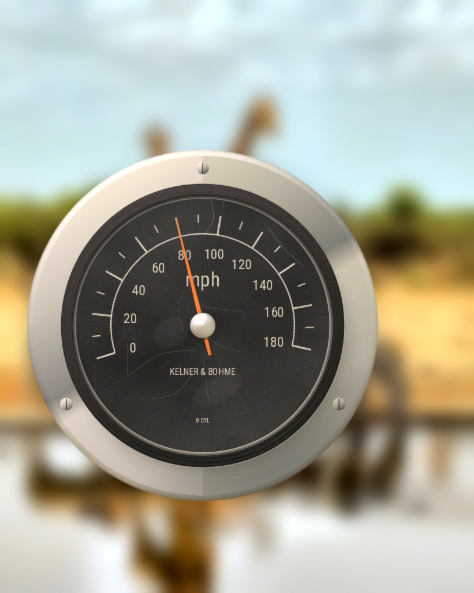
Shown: value=80 unit=mph
